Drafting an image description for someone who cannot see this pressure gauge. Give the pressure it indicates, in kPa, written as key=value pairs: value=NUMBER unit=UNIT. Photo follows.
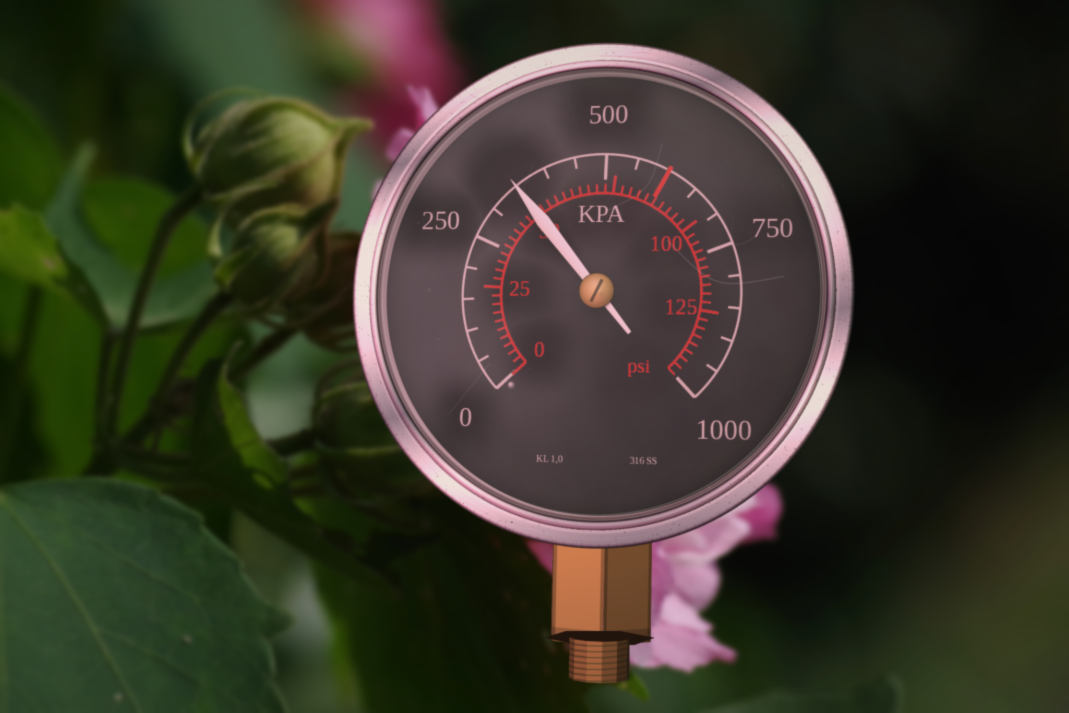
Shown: value=350 unit=kPa
